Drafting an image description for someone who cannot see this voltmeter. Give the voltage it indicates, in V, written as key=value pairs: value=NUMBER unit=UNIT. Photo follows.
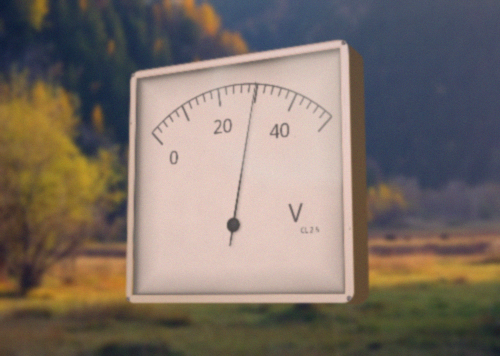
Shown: value=30 unit=V
